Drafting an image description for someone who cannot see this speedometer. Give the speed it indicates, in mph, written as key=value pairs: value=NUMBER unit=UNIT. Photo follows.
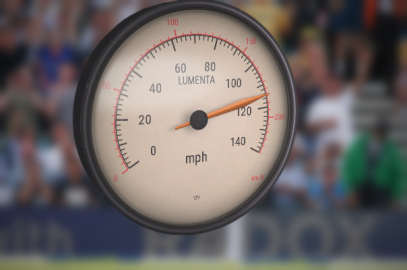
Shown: value=114 unit=mph
